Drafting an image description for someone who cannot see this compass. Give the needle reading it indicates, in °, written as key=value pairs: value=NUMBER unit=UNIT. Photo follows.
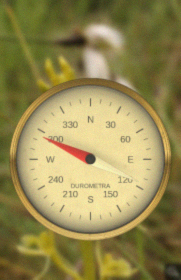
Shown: value=295 unit=°
